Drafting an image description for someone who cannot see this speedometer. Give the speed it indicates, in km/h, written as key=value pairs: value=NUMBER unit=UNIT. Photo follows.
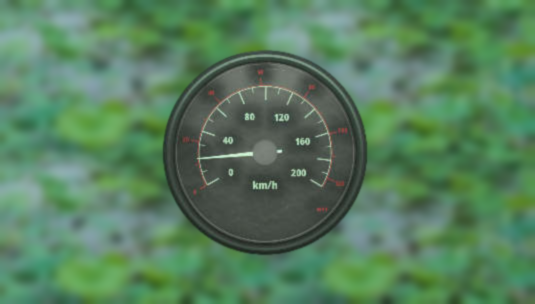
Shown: value=20 unit=km/h
